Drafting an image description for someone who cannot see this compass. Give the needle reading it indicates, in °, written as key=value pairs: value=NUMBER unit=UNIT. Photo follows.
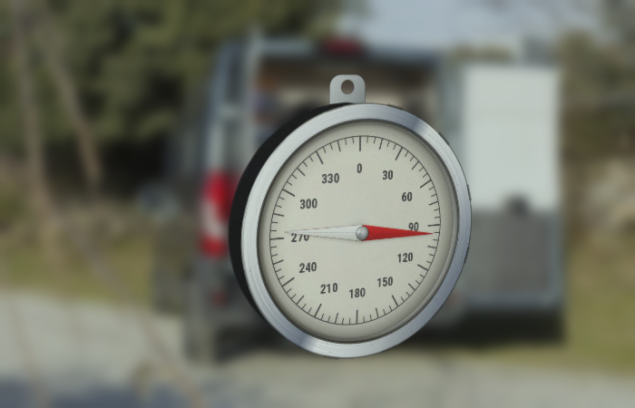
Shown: value=95 unit=°
